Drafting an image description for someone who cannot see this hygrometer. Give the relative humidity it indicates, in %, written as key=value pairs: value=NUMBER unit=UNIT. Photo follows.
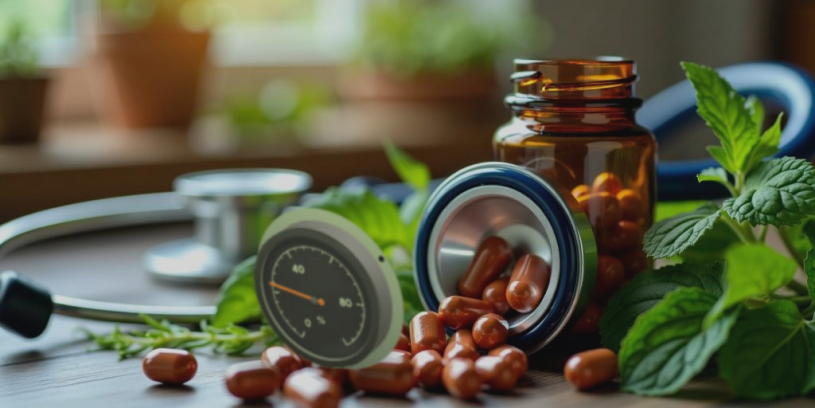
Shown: value=24 unit=%
